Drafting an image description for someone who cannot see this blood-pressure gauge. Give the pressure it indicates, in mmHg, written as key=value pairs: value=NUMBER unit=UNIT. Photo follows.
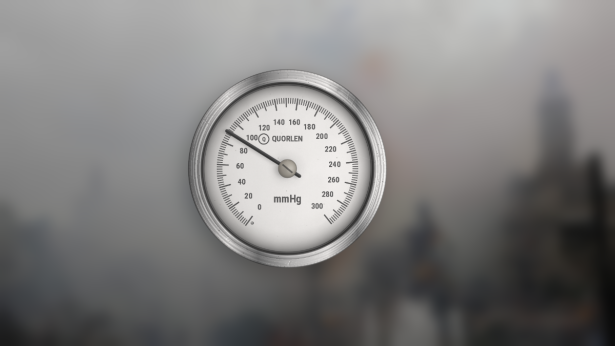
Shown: value=90 unit=mmHg
